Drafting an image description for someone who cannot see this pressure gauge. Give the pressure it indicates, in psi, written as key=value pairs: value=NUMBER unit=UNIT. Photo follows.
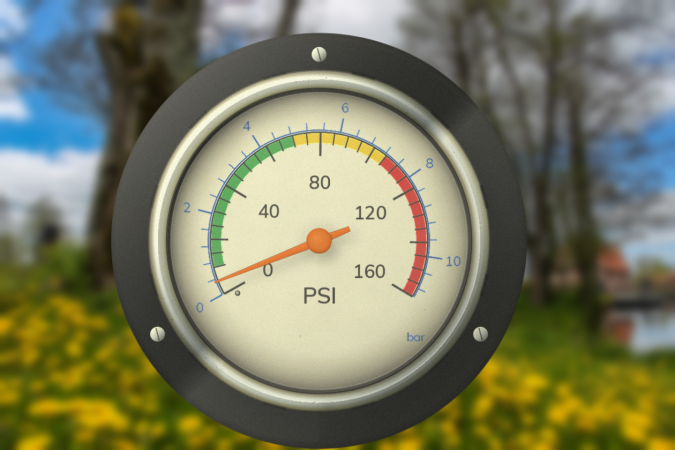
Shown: value=5 unit=psi
